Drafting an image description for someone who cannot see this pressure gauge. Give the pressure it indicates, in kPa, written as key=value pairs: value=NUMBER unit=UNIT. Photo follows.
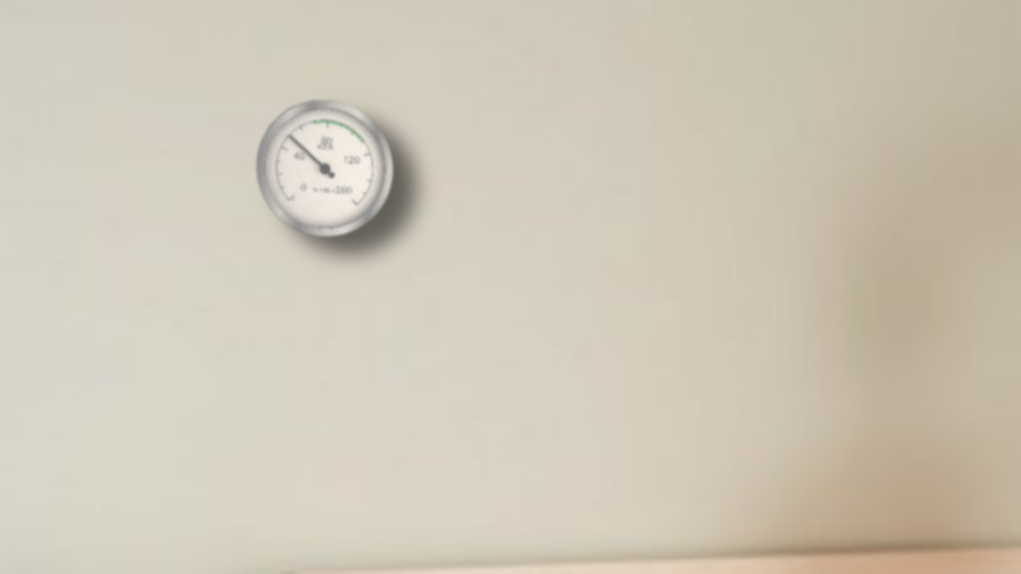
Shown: value=50 unit=kPa
